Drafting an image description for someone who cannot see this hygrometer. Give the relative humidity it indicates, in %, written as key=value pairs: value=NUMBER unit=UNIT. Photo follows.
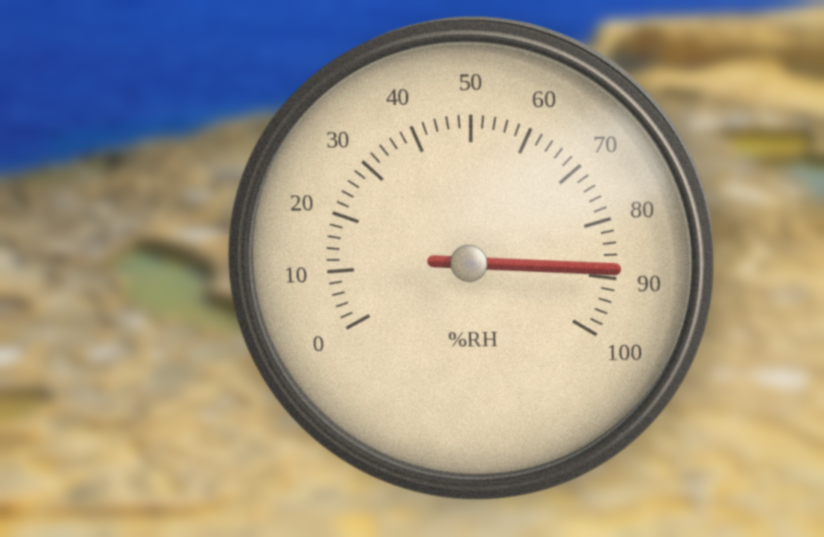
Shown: value=88 unit=%
